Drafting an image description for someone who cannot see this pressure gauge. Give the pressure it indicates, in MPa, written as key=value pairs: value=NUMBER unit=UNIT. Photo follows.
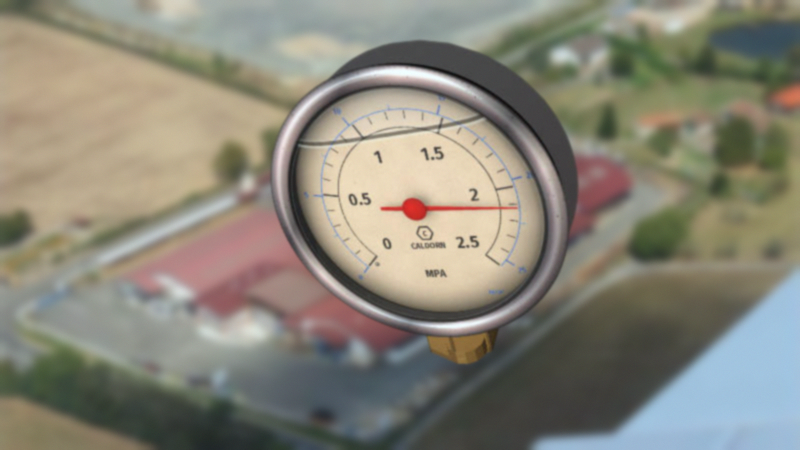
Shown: value=2.1 unit=MPa
